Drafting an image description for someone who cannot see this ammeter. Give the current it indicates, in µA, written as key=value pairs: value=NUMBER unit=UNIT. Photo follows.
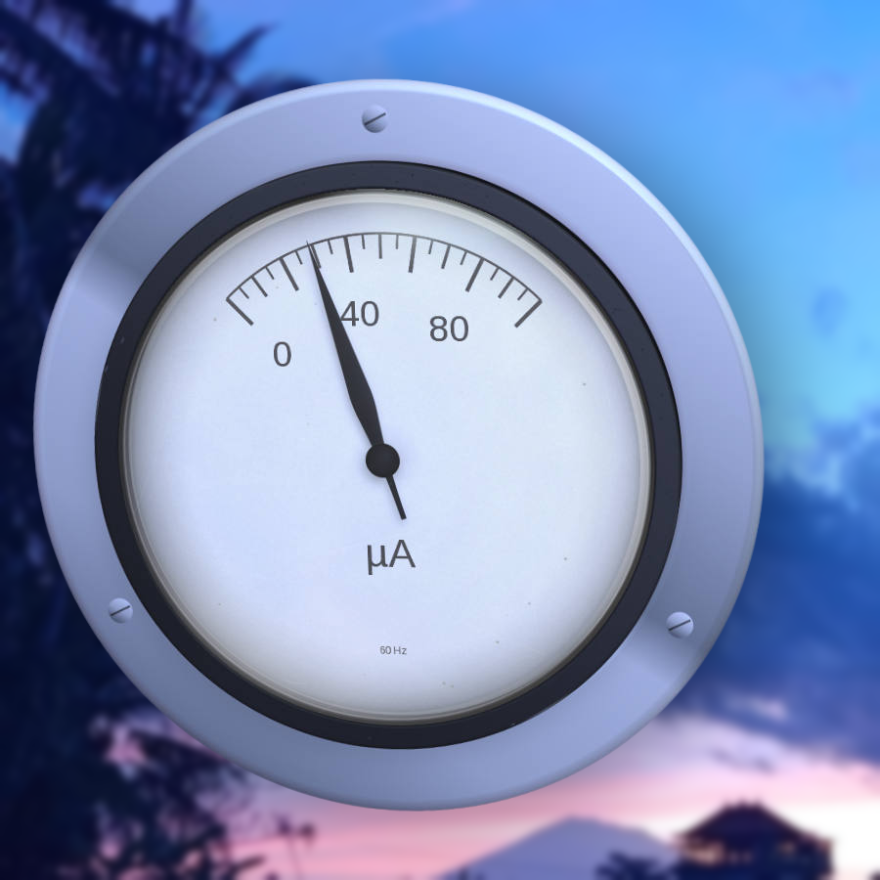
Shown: value=30 unit=µA
